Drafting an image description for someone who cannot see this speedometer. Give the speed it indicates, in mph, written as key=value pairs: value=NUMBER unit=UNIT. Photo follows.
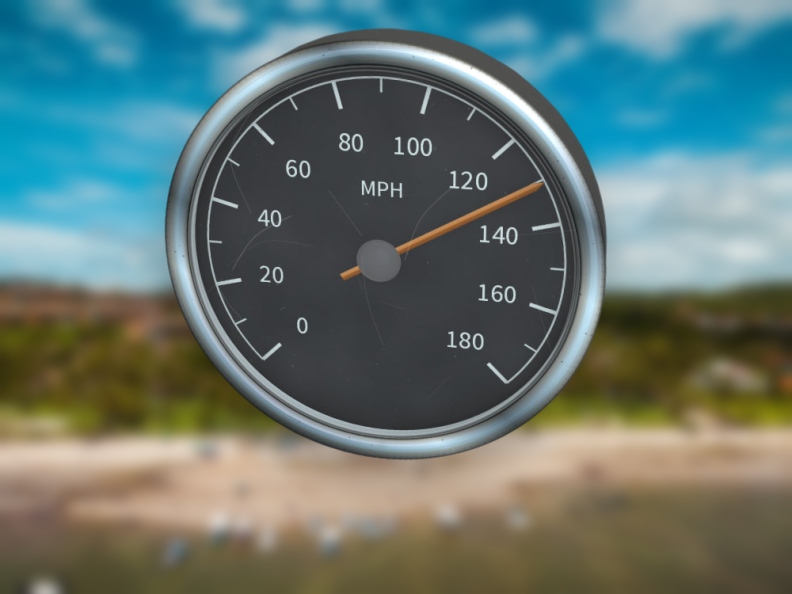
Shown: value=130 unit=mph
